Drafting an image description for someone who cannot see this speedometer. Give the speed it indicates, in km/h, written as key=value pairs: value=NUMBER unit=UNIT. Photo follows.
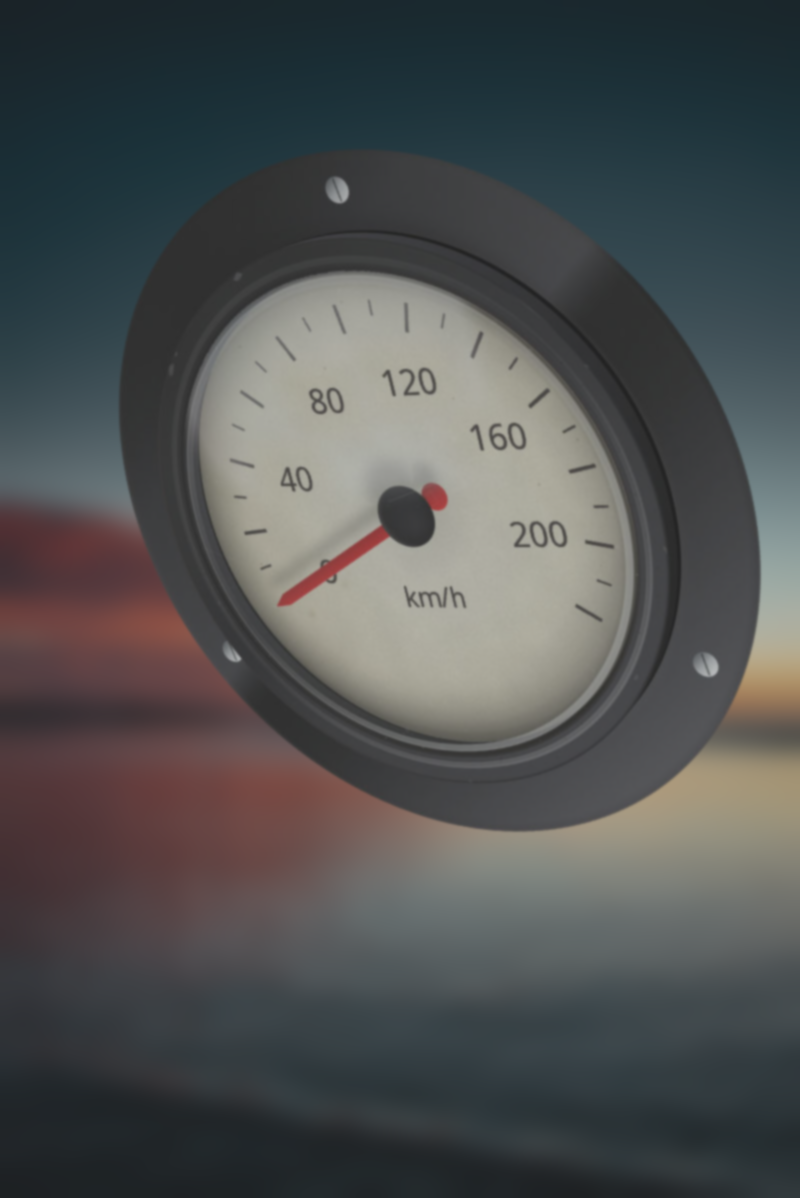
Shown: value=0 unit=km/h
